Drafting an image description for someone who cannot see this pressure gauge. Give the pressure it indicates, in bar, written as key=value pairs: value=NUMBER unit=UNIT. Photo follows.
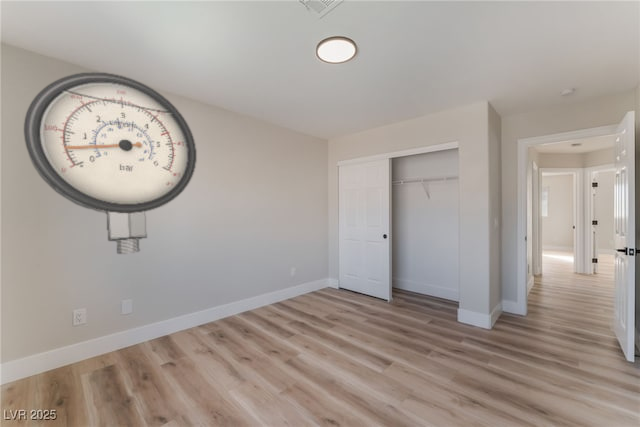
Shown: value=0.5 unit=bar
